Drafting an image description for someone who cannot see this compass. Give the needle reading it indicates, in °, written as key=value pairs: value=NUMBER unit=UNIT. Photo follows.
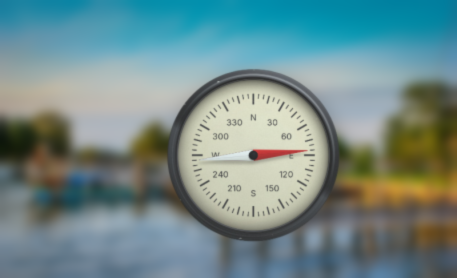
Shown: value=85 unit=°
